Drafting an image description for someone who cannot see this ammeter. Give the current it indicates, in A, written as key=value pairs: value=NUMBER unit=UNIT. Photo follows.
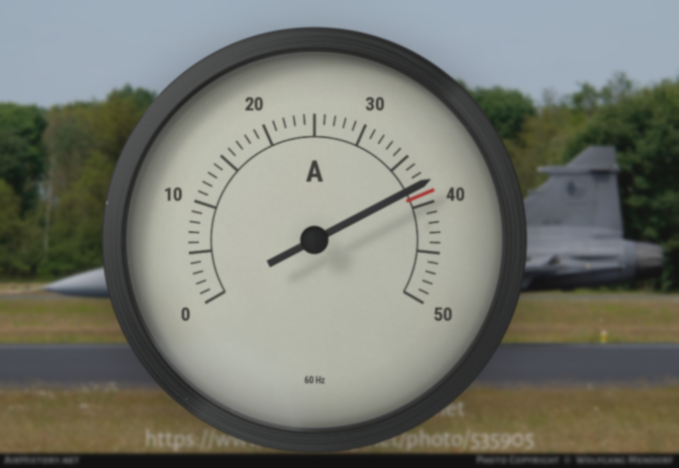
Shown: value=38 unit=A
